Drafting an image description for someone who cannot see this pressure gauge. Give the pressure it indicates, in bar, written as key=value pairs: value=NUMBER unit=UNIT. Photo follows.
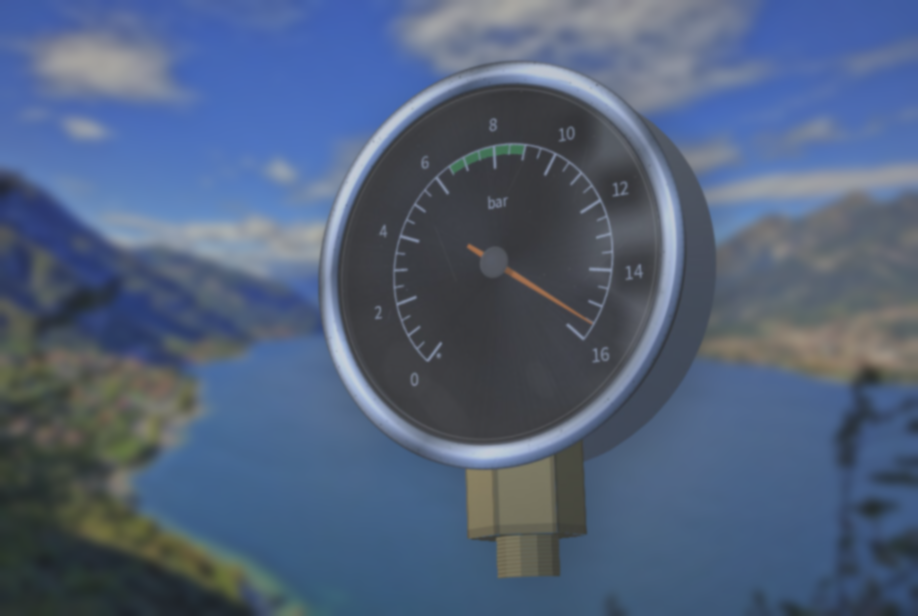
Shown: value=15.5 unit=bar
